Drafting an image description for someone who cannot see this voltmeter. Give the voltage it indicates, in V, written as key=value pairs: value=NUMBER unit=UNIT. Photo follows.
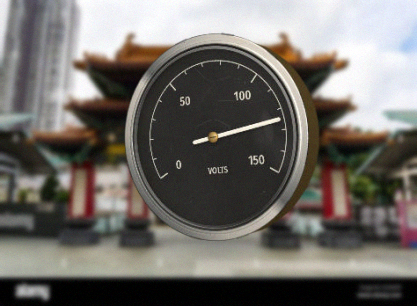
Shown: value=125 unit=V
